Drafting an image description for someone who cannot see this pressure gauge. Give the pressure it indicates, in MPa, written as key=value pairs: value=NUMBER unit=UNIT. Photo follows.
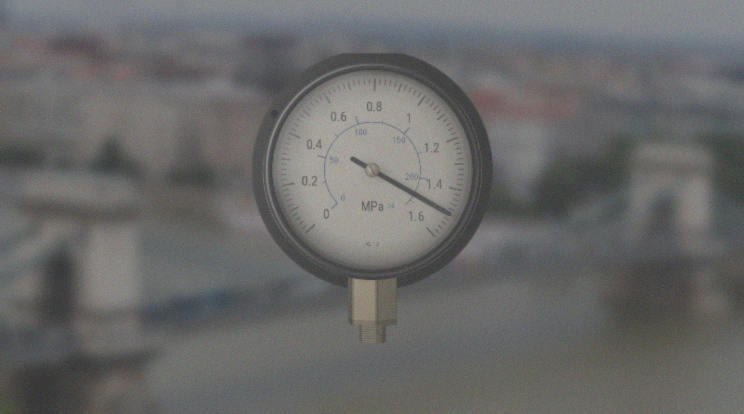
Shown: value=1.5 unit=MPa
